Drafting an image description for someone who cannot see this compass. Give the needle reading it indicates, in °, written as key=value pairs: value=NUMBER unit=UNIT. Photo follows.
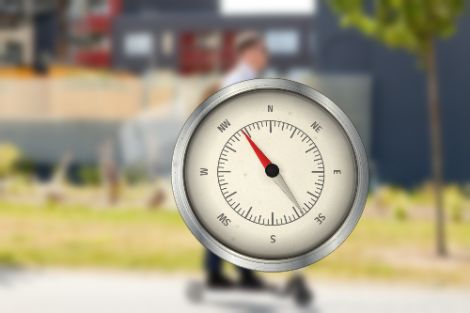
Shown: value=325 unit=°
